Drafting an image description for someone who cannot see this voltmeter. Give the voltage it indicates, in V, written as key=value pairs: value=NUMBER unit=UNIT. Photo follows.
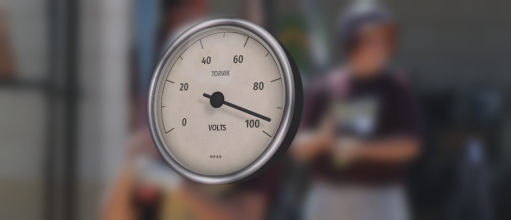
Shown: value=95 unit=V
